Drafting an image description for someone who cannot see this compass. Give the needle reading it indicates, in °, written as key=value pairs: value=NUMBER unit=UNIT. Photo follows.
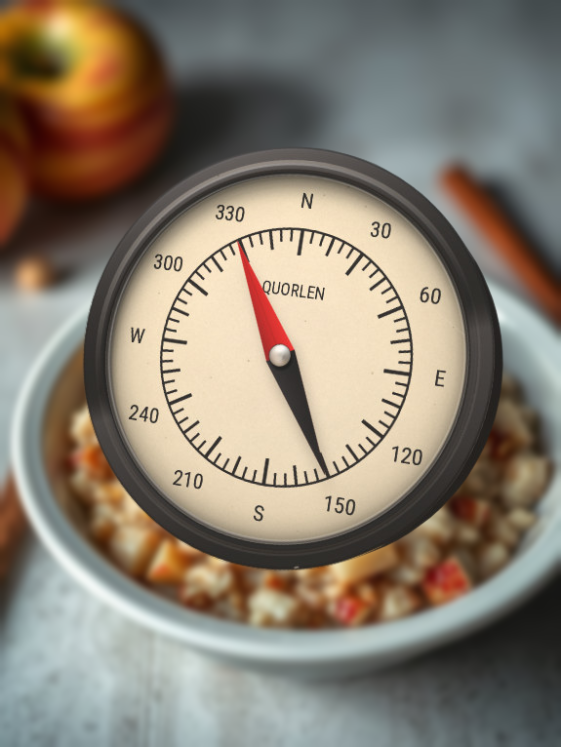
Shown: value=330 unit=°
